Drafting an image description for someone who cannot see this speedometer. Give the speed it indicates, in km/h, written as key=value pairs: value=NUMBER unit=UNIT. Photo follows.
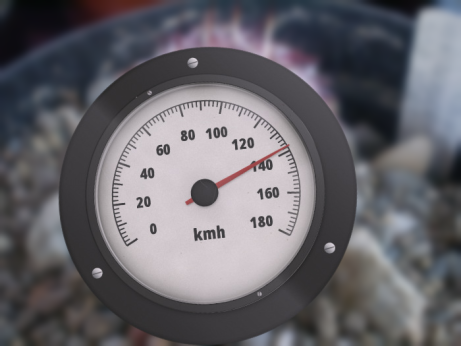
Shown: value=138 unit=km/h
